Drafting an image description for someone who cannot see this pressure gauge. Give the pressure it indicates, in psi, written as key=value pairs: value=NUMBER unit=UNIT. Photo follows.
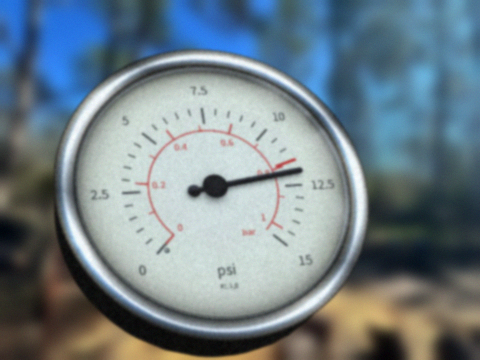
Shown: value=12 unit=psi
